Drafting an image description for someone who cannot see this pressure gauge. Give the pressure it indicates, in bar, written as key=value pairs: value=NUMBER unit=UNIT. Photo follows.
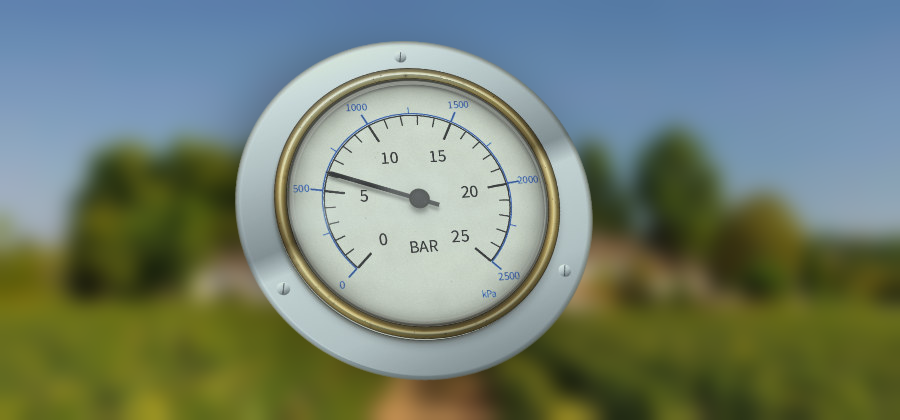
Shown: value=6 unit=bar
